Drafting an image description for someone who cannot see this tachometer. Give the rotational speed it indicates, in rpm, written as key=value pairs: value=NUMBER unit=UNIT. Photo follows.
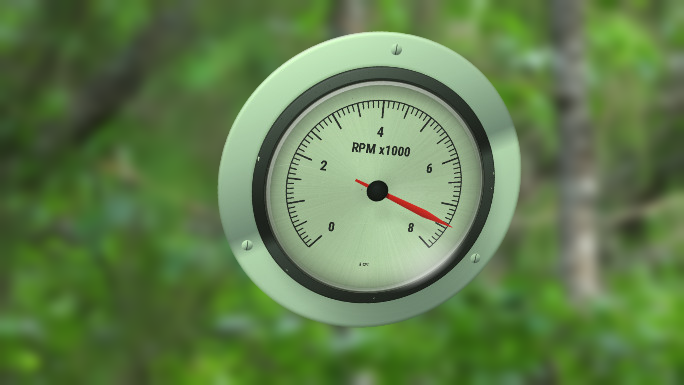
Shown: value=7400 unit=rpm
